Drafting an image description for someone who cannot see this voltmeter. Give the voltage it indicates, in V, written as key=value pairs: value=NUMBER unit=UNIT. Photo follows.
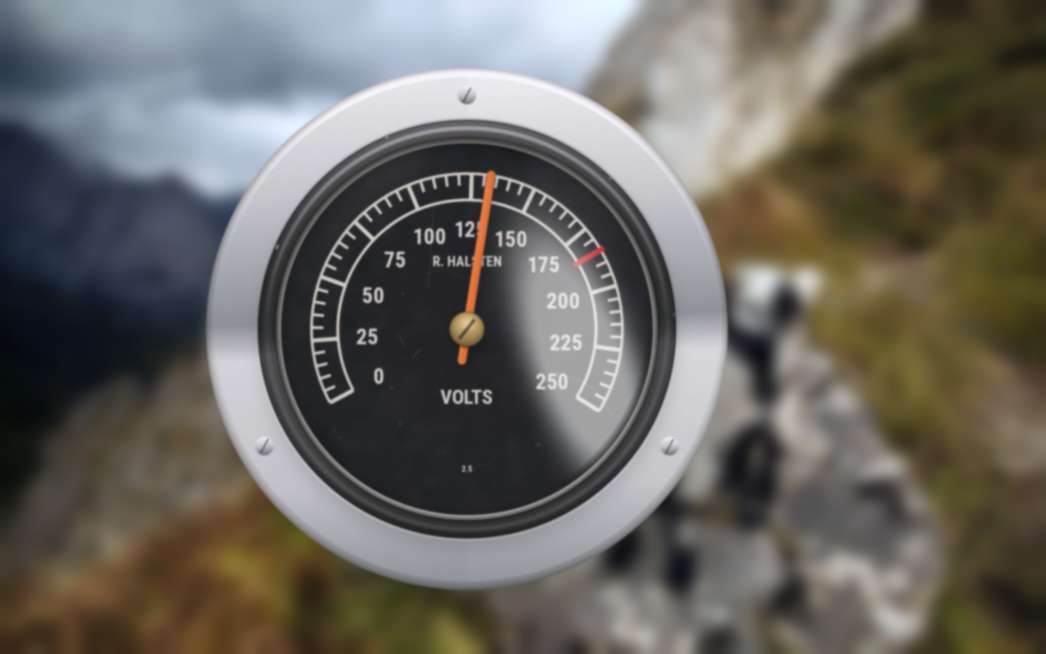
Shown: value=132.5 unit=V
